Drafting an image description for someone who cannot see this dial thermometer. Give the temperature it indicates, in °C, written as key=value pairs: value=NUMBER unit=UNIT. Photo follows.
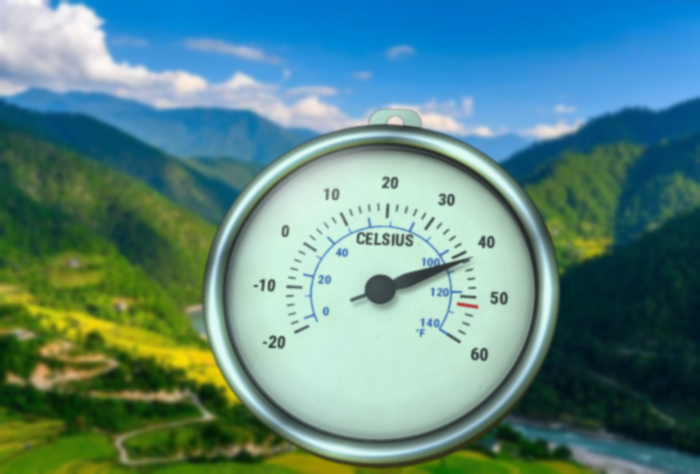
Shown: value=42 unit=°C
